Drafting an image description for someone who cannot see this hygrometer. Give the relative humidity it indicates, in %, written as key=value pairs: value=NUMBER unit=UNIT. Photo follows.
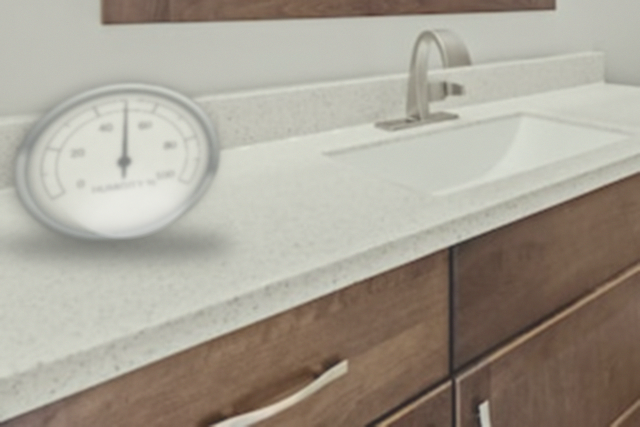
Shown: value=50 unit=%
